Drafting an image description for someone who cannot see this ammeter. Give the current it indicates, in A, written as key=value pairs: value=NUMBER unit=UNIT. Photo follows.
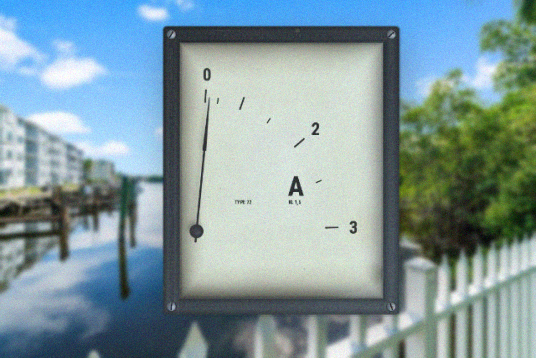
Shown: value=0.25 unit=A
